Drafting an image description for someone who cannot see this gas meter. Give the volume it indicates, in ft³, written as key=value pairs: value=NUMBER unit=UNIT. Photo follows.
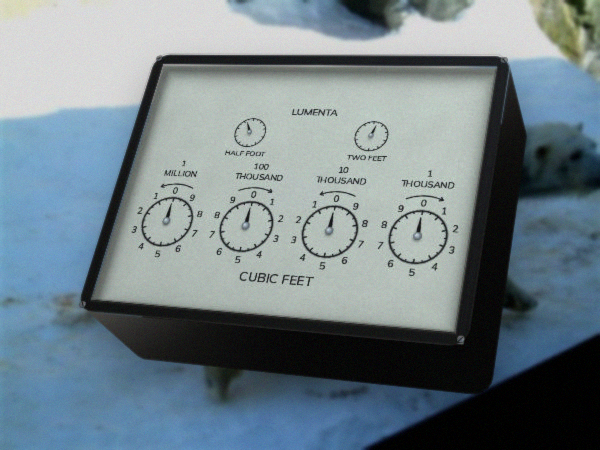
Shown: value=0 unit=ft³
